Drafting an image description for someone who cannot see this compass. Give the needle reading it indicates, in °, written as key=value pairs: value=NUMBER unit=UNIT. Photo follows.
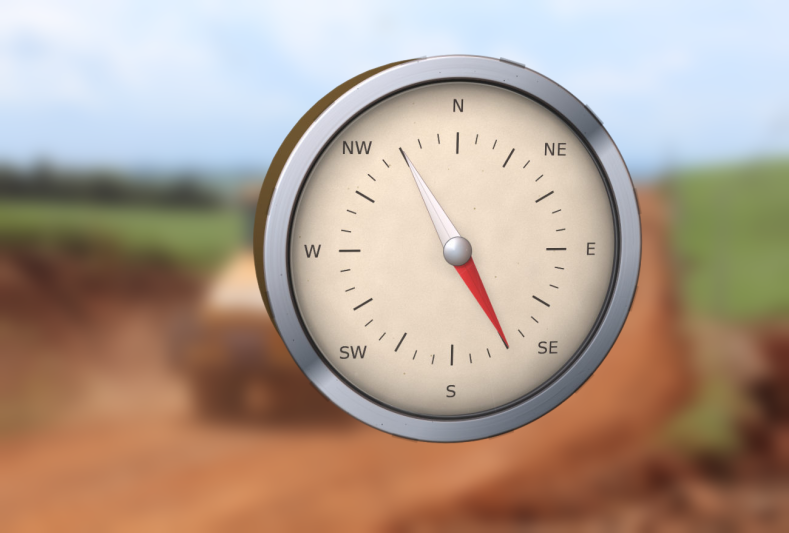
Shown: value=150 unit=°
